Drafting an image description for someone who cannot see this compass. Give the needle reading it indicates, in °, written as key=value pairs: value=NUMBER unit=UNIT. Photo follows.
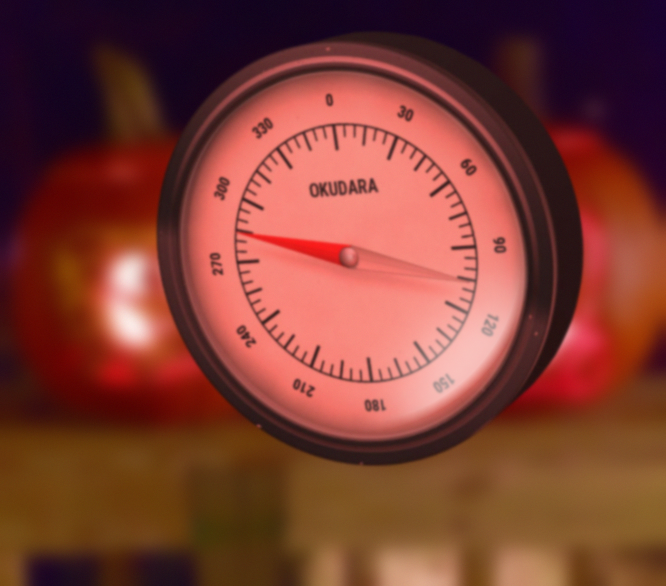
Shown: value=285 unit=°
